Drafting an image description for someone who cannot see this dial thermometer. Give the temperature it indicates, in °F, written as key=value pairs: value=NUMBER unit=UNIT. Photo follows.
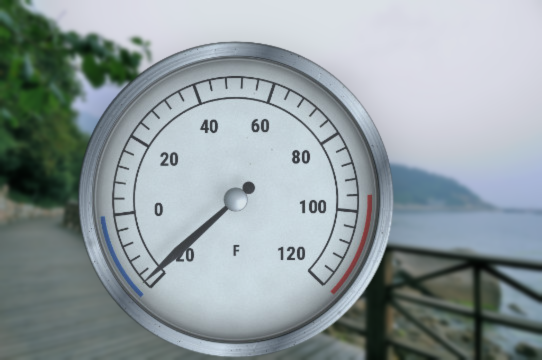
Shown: value=-18 unit=°F
